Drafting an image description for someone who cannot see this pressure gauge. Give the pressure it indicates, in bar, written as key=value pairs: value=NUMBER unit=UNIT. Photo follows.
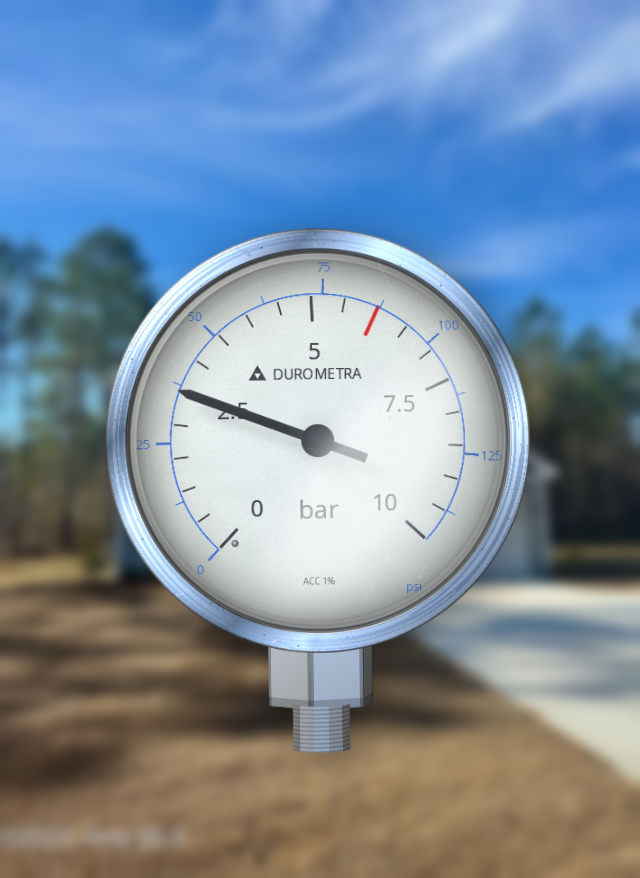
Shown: value=2.5 unit=bar
